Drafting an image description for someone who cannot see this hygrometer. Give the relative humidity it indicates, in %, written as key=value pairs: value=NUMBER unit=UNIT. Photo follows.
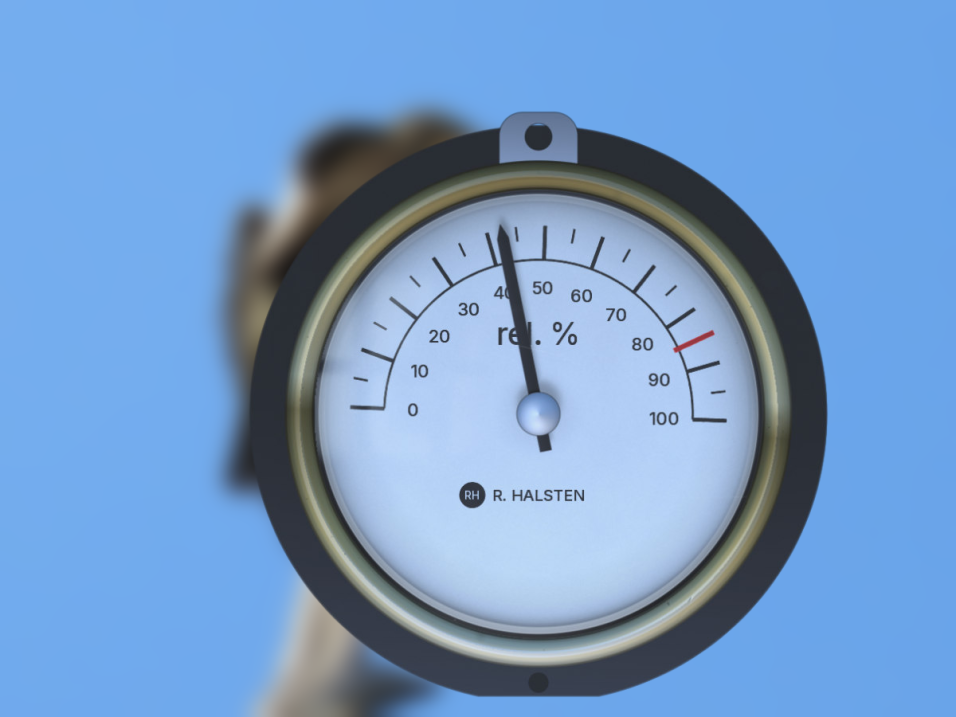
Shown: value=42.5 unit=%
